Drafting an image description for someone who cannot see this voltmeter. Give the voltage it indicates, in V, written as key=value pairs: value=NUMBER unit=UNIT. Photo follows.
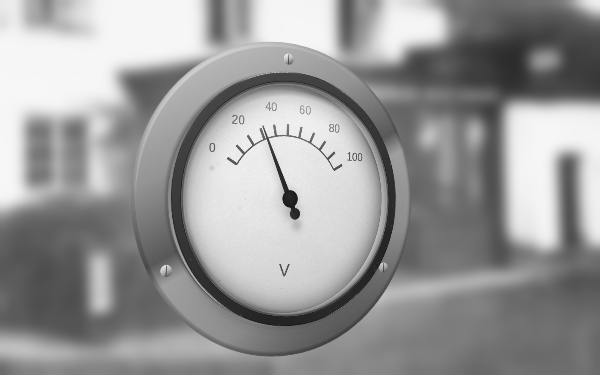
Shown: value=30 unit=V
